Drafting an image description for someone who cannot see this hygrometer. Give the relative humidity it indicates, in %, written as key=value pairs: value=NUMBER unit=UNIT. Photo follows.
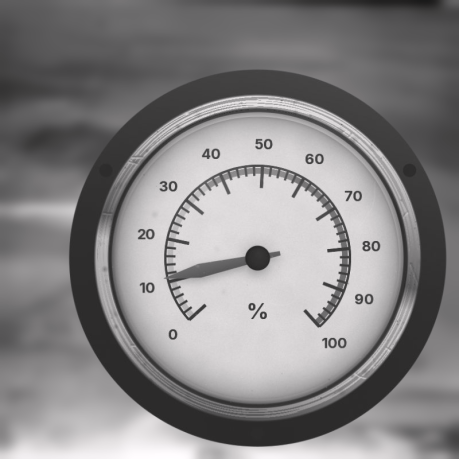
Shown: value=11 unit=%
